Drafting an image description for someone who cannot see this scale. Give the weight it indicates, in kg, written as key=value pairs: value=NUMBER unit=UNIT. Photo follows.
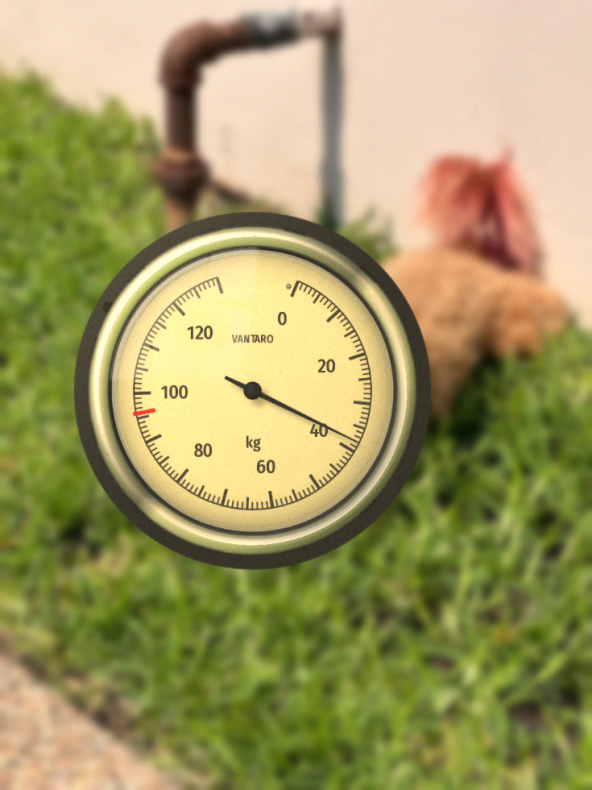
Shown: value=38 unit=kg
